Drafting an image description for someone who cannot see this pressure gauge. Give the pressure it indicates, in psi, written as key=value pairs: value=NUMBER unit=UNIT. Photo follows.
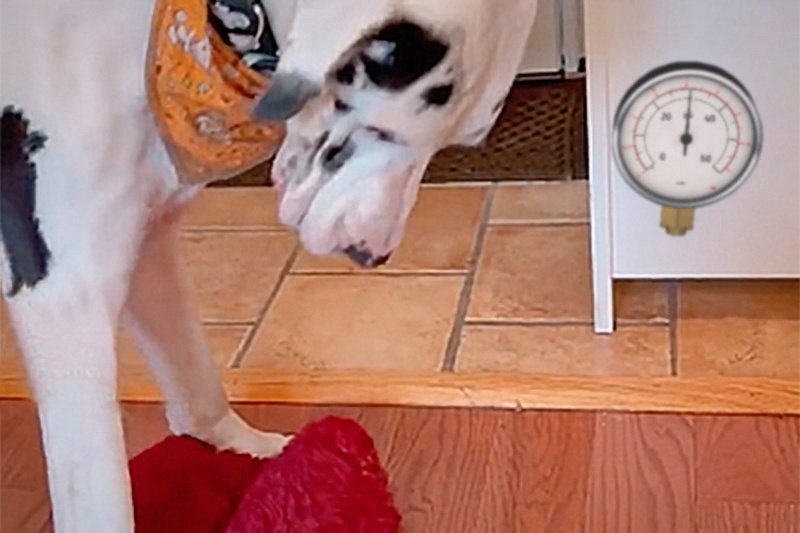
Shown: value=30 unit=psi
